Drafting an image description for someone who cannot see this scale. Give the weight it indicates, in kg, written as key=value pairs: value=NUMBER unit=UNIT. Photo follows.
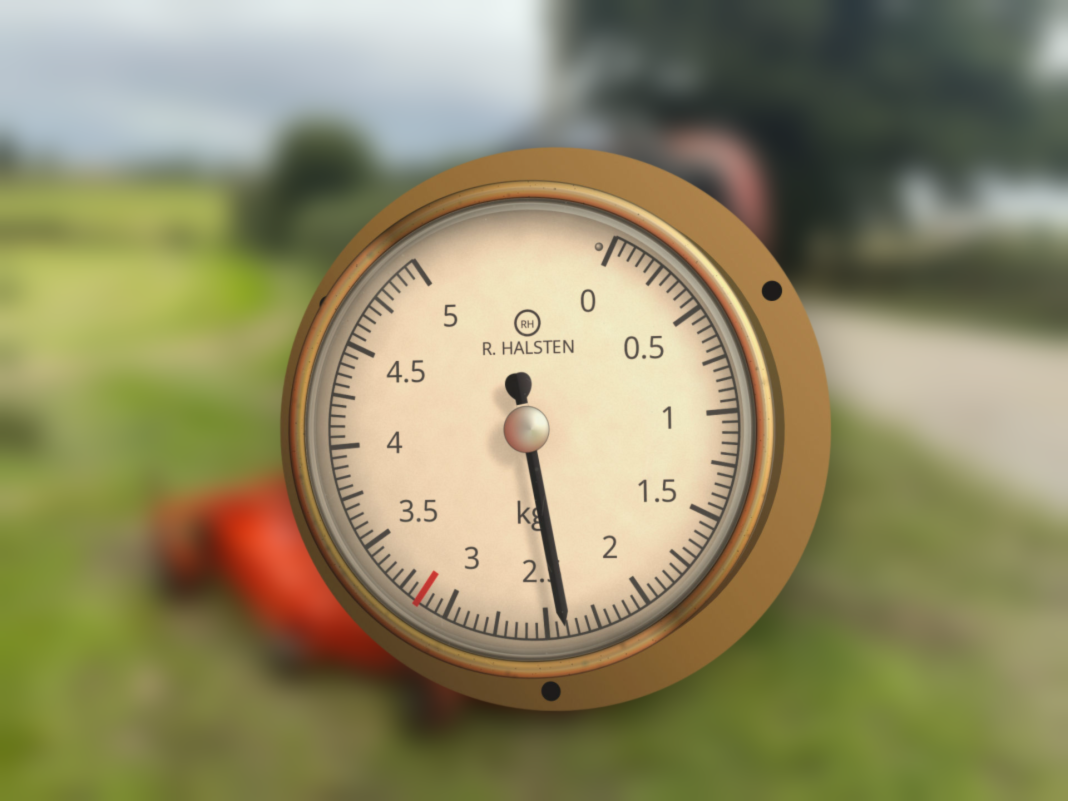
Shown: value=2.4 unit=kg
